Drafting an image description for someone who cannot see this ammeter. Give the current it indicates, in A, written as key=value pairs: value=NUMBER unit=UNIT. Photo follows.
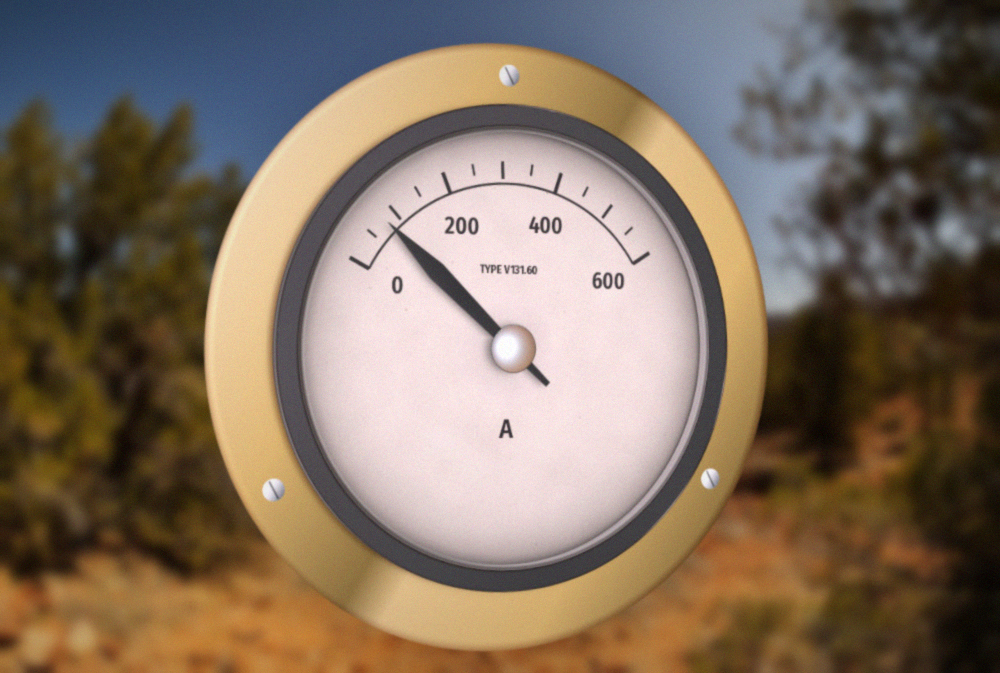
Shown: value=75 unit=A
